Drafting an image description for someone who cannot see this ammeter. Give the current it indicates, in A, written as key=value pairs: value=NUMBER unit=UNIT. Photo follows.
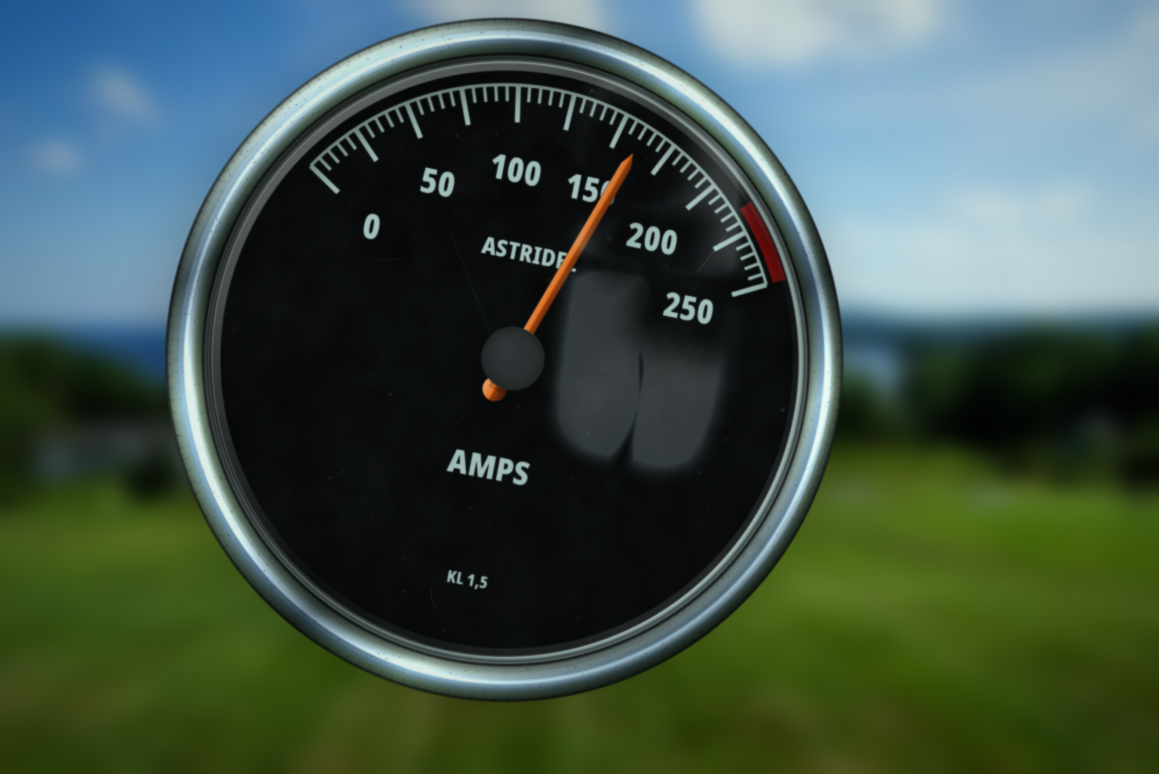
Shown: value=160 unit=A
